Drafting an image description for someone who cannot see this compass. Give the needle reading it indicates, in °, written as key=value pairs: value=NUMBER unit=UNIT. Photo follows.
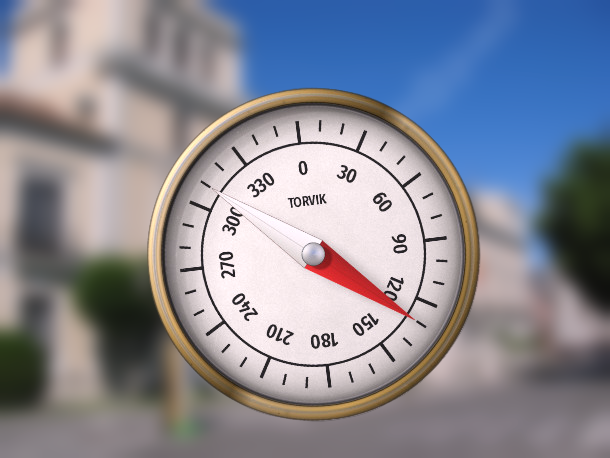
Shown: value=130 unit=°
